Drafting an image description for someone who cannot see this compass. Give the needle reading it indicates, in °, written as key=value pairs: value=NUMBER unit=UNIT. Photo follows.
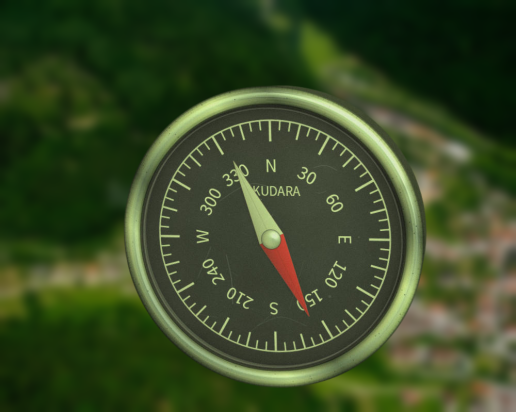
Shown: value=155 unit=°
